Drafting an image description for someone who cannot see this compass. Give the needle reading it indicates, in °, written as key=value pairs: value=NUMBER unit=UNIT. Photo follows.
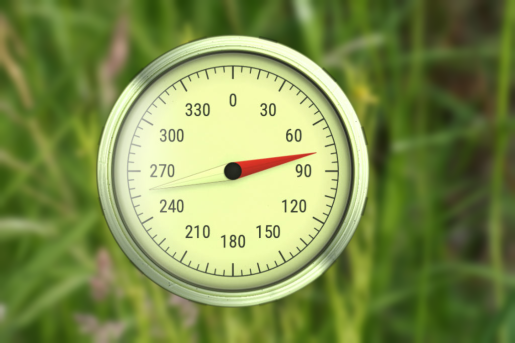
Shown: value=77.5 unit=°
